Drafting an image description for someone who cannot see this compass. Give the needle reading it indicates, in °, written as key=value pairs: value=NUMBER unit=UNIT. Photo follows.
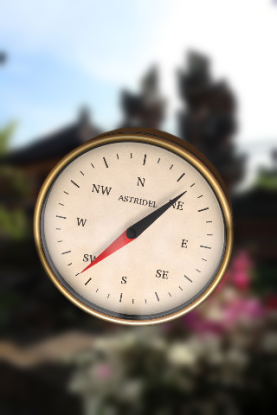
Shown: value=220 unit=°
